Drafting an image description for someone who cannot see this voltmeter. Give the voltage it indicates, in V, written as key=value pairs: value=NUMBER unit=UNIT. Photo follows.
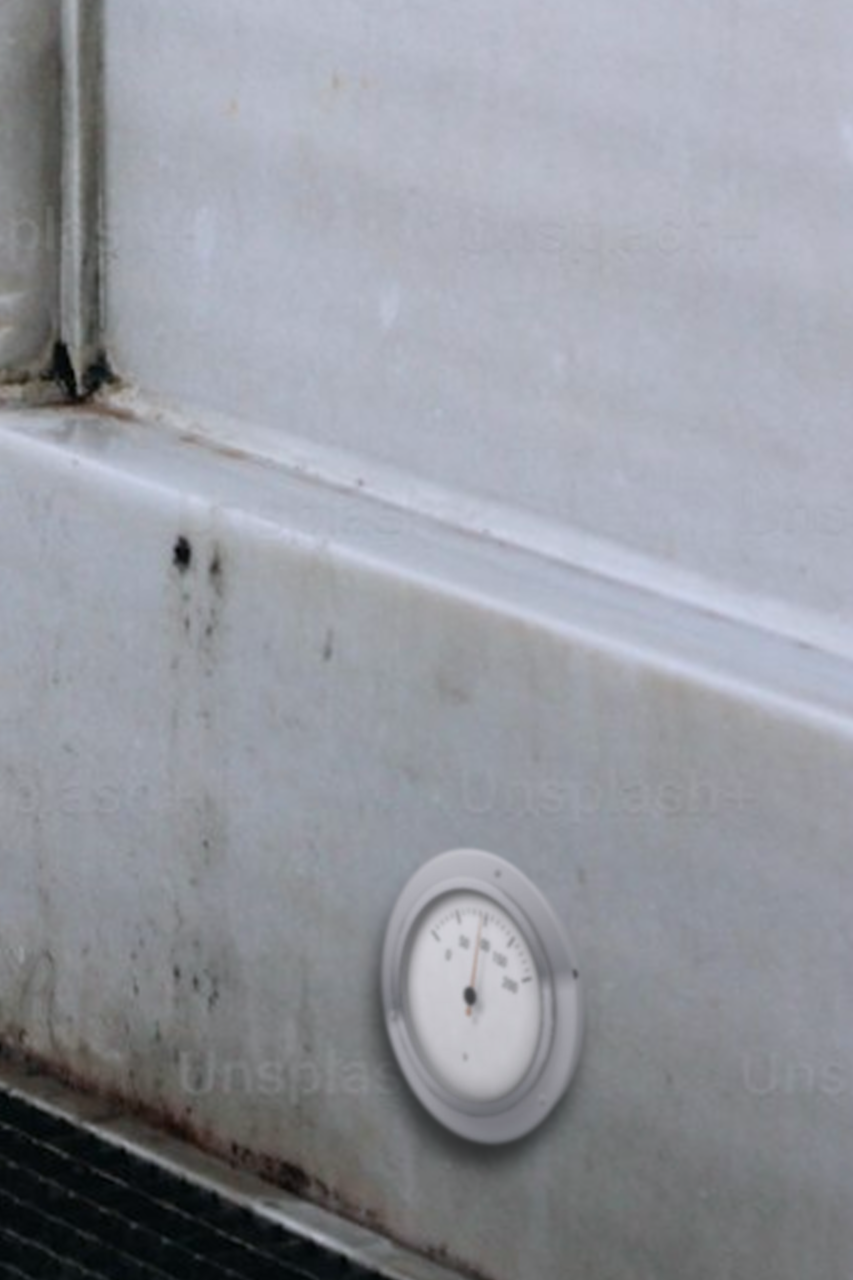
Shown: value=100 unit=V
